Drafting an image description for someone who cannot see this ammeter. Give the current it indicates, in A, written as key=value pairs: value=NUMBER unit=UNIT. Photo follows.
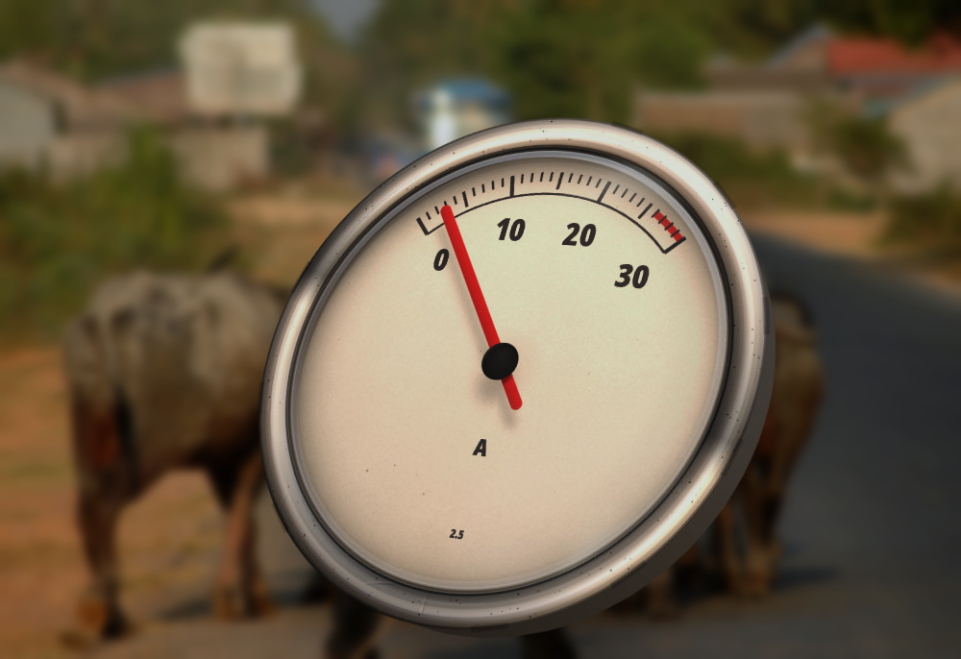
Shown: value=3 unit=A
